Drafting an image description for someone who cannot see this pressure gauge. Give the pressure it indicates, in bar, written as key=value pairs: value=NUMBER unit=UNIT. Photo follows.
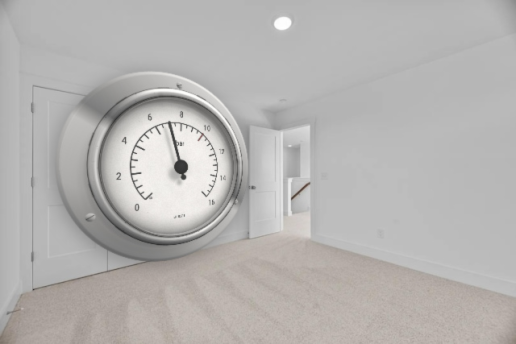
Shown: value=7 unit=bar
